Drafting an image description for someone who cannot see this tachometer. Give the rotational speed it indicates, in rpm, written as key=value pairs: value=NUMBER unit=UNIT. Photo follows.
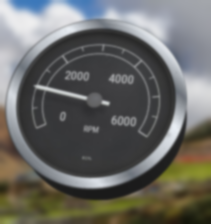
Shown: value=1000 unit=rpm
